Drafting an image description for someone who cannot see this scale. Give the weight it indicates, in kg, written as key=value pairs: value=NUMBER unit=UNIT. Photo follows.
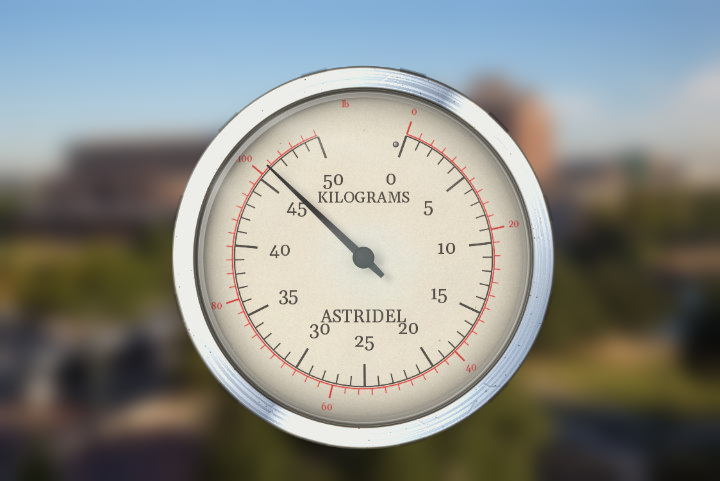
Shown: value=46 unit=kg
